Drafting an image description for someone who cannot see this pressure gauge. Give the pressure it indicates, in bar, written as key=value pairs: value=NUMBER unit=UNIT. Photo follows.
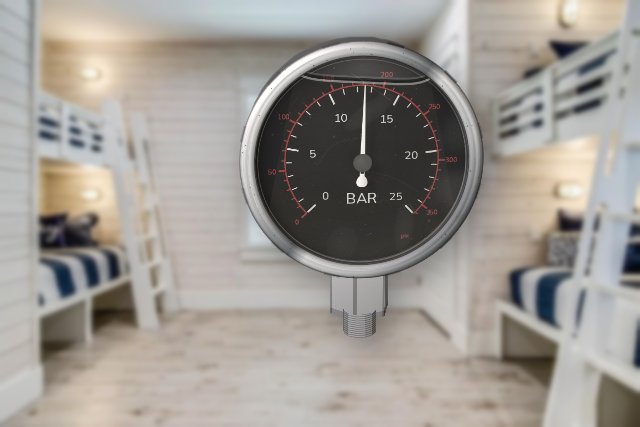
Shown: value=12.5 unit=bar
